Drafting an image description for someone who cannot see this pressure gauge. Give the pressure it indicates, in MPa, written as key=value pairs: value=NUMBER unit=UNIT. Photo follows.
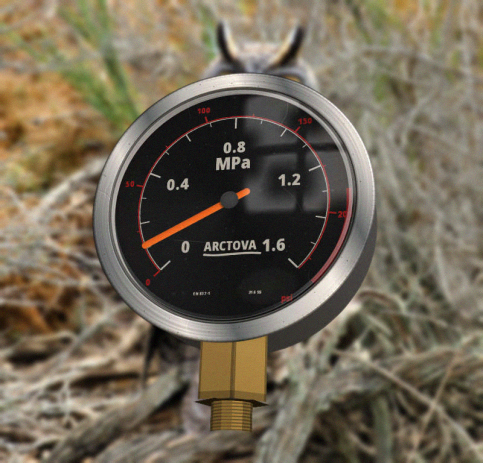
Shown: value=0.1 unit=MPa
